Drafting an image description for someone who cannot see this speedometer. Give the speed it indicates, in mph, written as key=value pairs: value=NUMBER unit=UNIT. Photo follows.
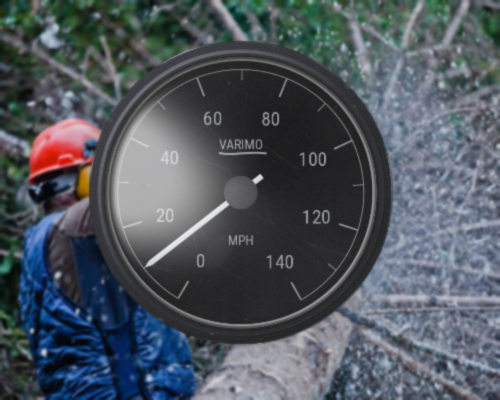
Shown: value=10 unit=mph
